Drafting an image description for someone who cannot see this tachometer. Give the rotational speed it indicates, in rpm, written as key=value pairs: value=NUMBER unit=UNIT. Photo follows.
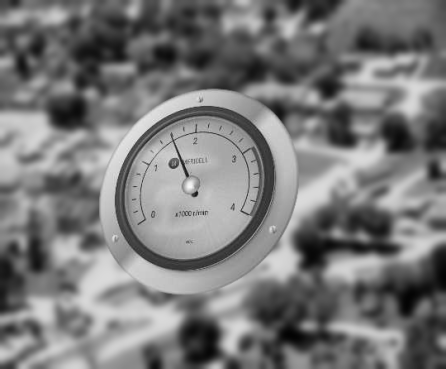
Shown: value=1600 unit=rpm
